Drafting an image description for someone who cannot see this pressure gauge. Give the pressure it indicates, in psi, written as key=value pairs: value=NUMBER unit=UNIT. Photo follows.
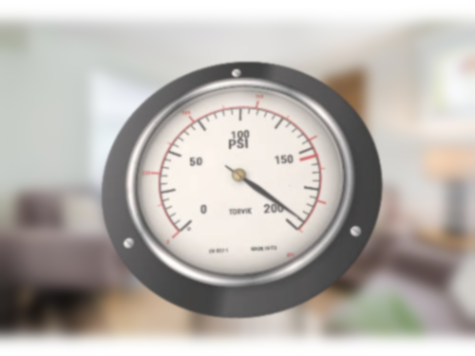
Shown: value=195 unit=psi
